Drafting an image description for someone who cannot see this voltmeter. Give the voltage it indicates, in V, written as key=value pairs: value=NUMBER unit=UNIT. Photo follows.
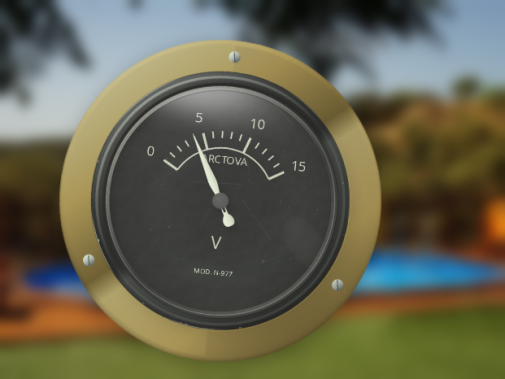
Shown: value=4 unit=V
